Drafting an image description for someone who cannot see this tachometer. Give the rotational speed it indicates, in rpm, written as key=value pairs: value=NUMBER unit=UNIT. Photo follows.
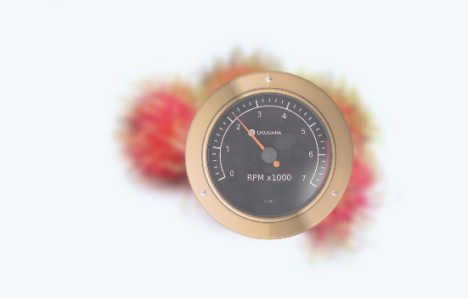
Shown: value=2200 unit=rpm
